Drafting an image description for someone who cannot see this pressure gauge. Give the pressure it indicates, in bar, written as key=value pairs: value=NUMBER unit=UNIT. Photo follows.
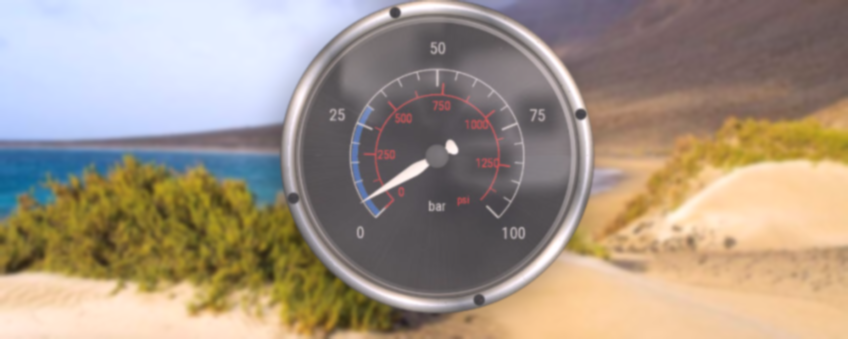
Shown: value=5 unit=bar
